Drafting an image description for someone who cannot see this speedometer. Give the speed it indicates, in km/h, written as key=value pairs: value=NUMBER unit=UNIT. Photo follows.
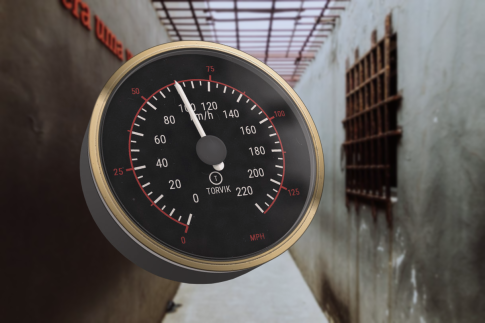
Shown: value=100 unit=km/h
